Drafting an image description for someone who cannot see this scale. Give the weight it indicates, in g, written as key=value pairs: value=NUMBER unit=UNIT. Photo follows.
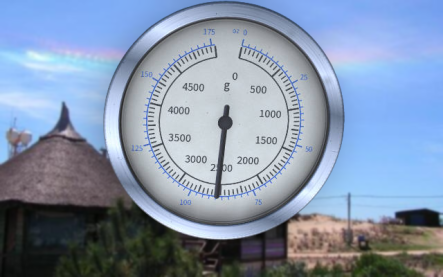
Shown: value=2550 unit=g
